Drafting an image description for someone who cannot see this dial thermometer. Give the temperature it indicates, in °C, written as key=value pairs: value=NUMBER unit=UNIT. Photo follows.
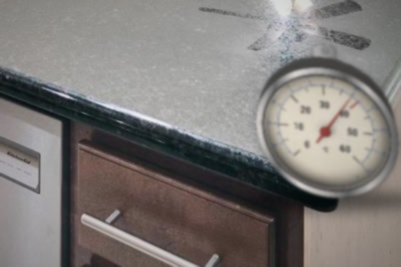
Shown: value=37.5 unit=°C
